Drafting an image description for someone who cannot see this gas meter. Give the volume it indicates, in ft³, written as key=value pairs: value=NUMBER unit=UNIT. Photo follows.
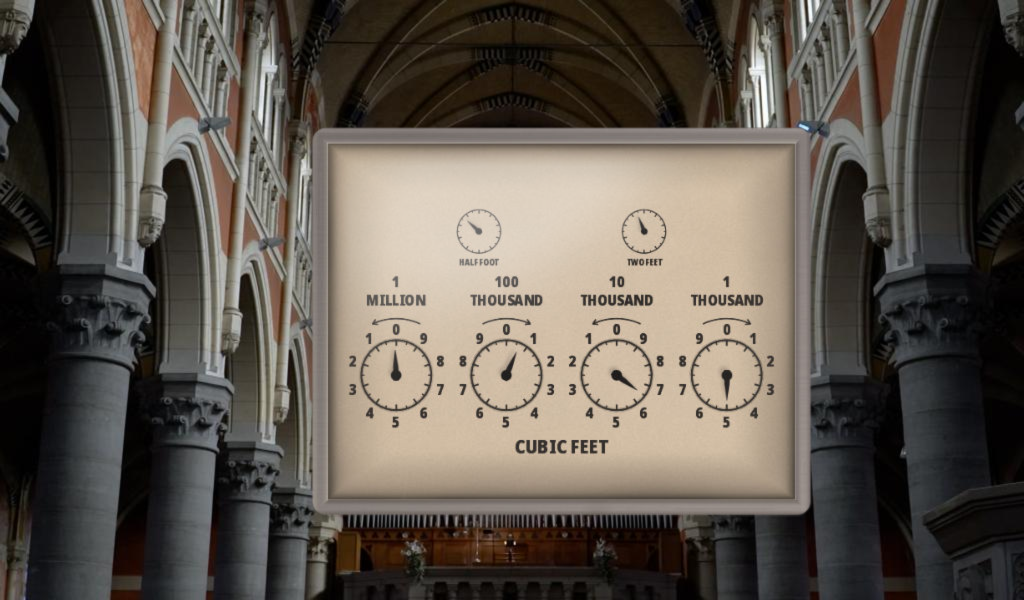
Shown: value=6500 unit=ft³
